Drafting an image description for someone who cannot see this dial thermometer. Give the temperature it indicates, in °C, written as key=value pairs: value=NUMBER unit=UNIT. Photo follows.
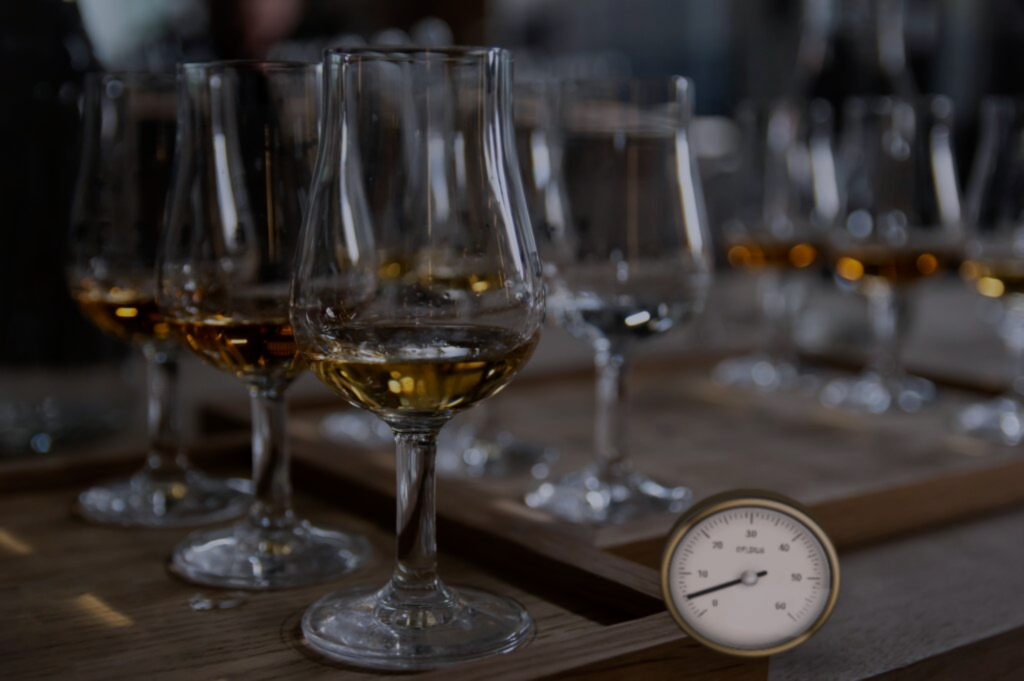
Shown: value=5 unit=°C
